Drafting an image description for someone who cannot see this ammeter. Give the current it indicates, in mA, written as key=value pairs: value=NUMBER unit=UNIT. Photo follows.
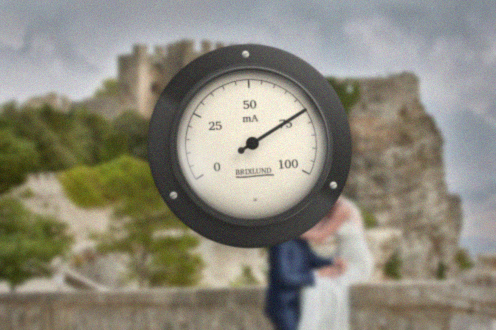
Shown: value=75 unit=mA
